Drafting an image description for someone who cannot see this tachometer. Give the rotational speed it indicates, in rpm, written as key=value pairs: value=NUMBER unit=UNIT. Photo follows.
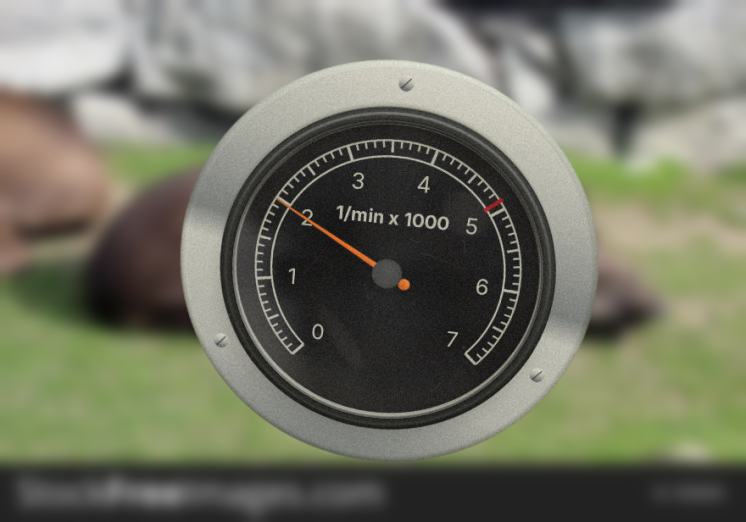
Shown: value=2000 unit=rpm
